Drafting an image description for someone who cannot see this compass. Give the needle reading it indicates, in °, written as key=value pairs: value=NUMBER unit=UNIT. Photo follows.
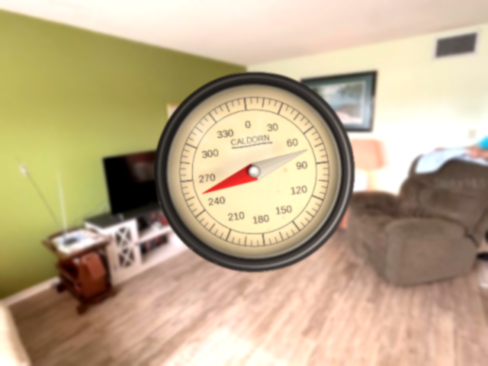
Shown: value=255 unit=°
